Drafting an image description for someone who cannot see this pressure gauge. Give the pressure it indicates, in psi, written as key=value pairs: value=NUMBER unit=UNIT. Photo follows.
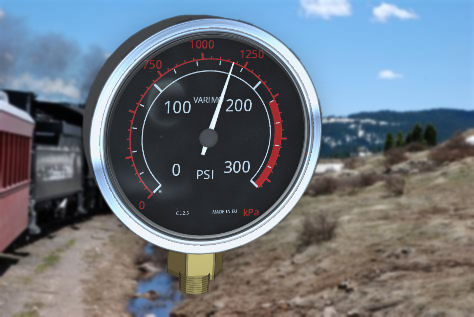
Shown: value=170 unit=psi
